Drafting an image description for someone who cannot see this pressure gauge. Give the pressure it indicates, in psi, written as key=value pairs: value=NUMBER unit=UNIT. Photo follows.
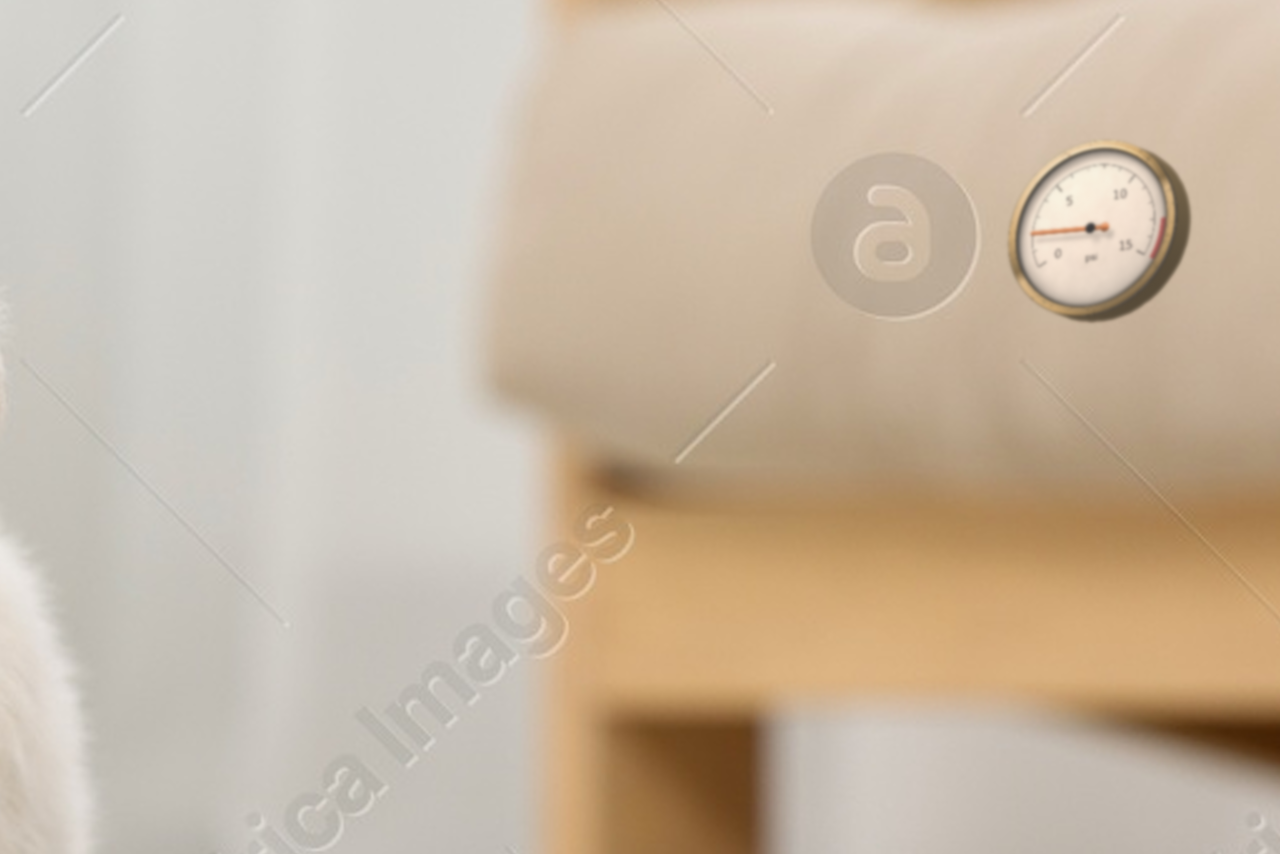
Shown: value=2 unit=psi
